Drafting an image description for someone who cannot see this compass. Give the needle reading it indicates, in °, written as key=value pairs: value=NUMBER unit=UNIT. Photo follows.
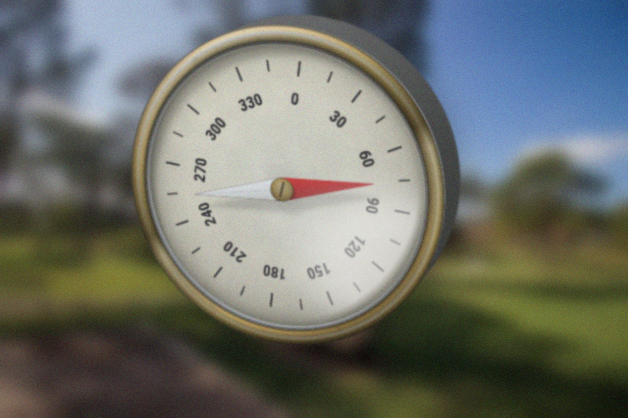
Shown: value=75 unit=°
